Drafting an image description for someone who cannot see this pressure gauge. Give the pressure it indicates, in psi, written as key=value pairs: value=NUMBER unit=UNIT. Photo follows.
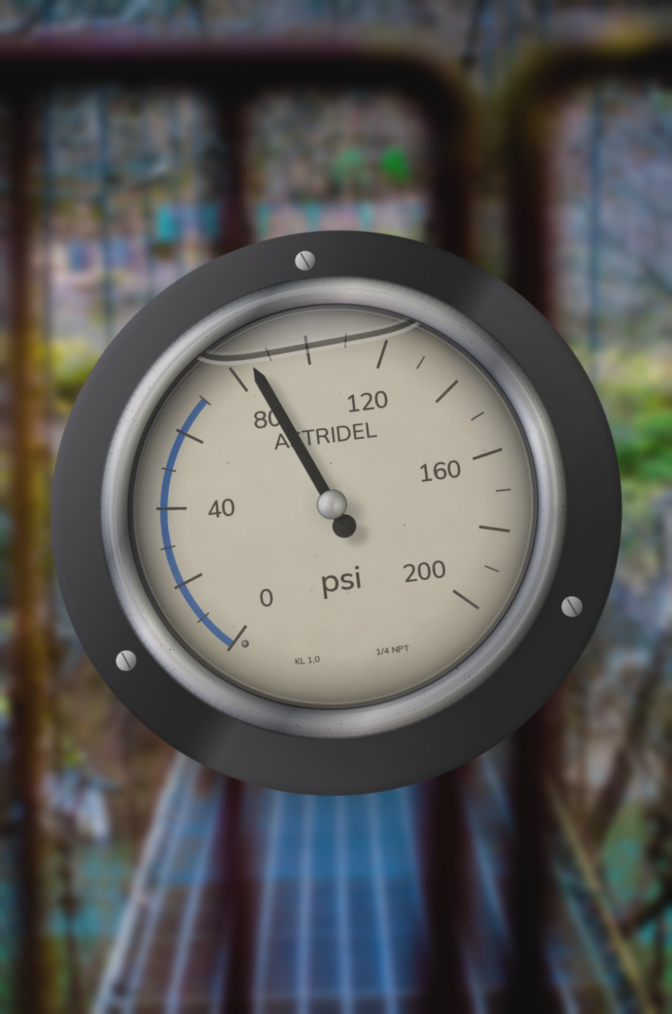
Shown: value=85 unit=psi
